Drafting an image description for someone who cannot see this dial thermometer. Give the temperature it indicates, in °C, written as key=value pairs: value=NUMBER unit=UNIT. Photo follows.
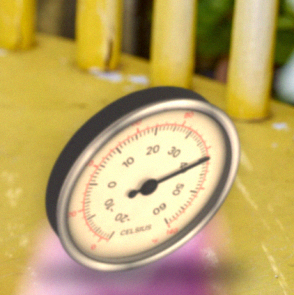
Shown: value=40 unit=°C
